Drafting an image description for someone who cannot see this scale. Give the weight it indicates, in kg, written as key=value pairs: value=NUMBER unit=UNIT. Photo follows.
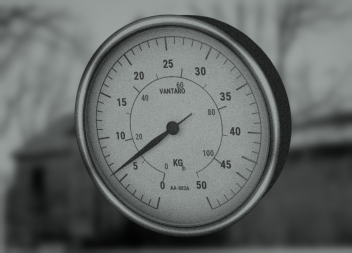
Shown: value=6 unit=kg
